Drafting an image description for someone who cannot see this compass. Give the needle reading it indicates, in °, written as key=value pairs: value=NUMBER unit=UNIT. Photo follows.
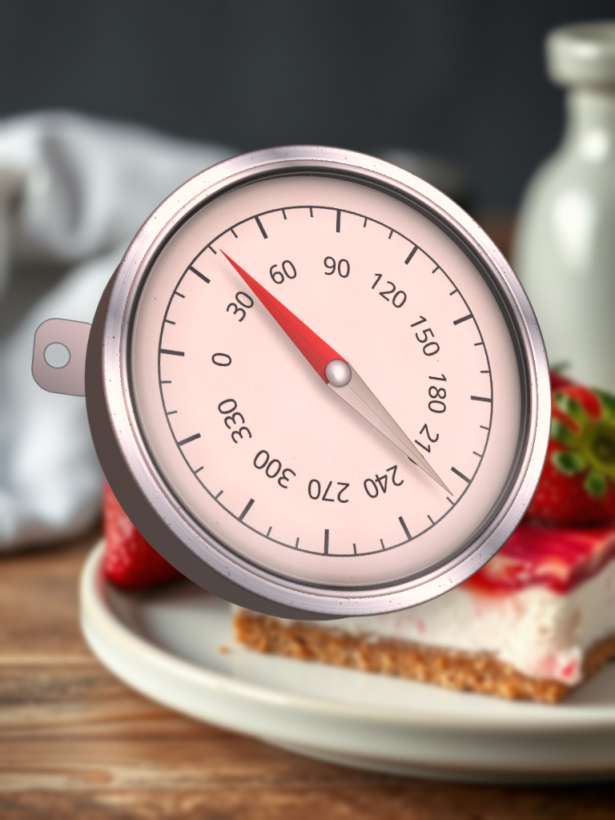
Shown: value=40 unit=°
